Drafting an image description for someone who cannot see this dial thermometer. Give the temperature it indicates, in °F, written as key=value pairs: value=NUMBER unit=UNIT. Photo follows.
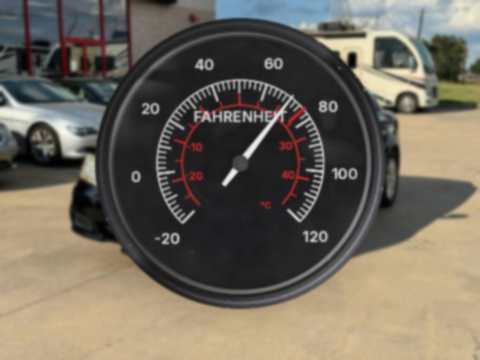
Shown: value=70 unit=°F
